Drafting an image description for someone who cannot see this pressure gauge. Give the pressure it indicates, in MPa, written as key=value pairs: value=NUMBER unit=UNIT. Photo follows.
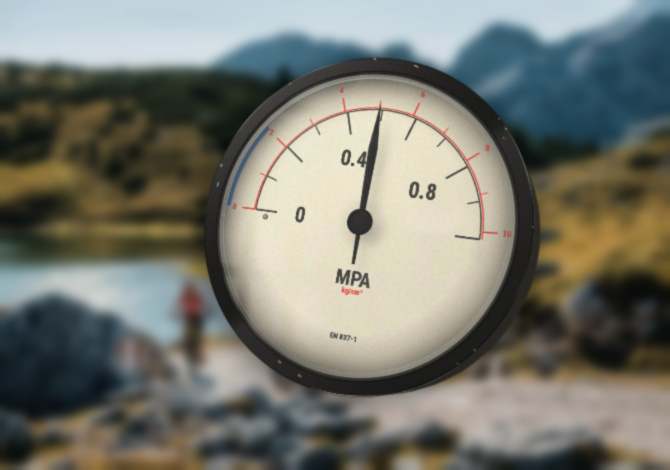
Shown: value=0.5 unit=MPa
